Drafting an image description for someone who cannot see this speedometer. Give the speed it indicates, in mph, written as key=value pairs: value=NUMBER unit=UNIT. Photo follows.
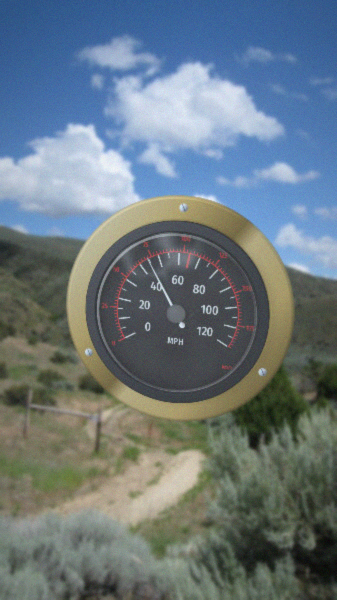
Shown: value=45 unit=mph
